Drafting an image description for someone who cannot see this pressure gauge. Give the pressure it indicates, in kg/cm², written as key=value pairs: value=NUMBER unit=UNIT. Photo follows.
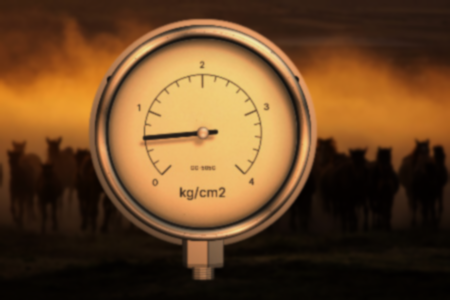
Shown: value=0.6 unit=kg/cm²
